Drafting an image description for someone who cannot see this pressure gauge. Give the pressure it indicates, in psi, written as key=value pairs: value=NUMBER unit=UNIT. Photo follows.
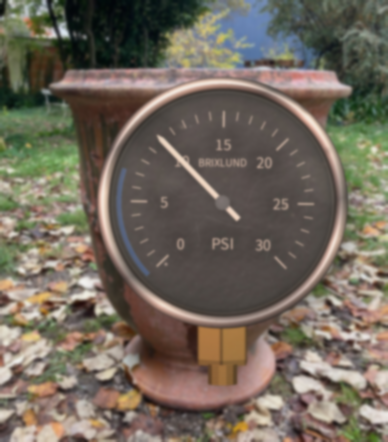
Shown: value=10 unit=psi
